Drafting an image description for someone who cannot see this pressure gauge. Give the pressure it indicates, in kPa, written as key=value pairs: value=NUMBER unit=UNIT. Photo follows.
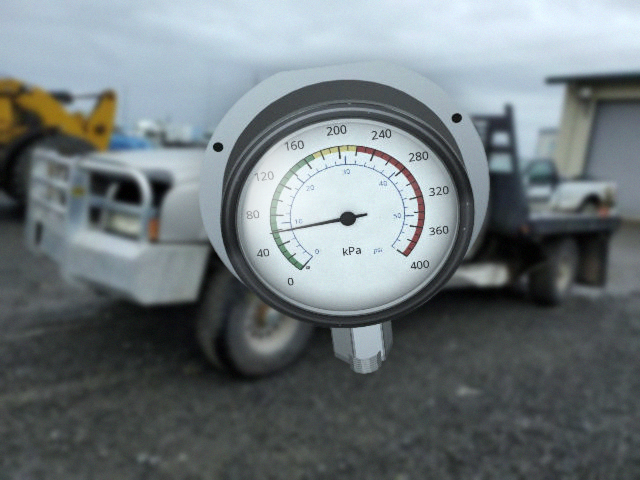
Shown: value=60 unit=kPa
